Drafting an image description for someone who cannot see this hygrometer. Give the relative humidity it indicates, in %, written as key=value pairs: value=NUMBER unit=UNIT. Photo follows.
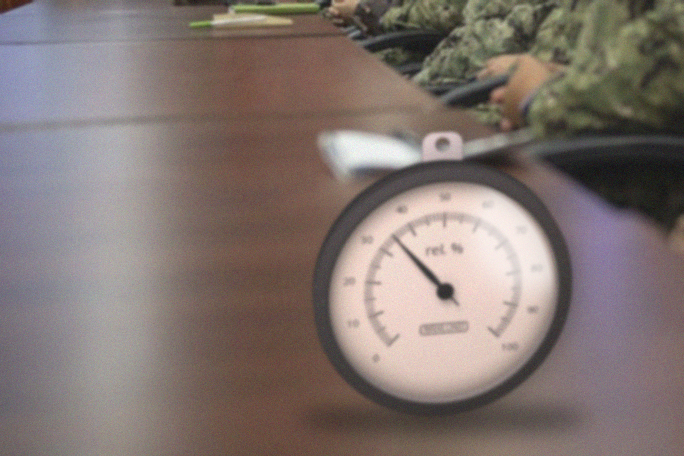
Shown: value=35 unit=%
